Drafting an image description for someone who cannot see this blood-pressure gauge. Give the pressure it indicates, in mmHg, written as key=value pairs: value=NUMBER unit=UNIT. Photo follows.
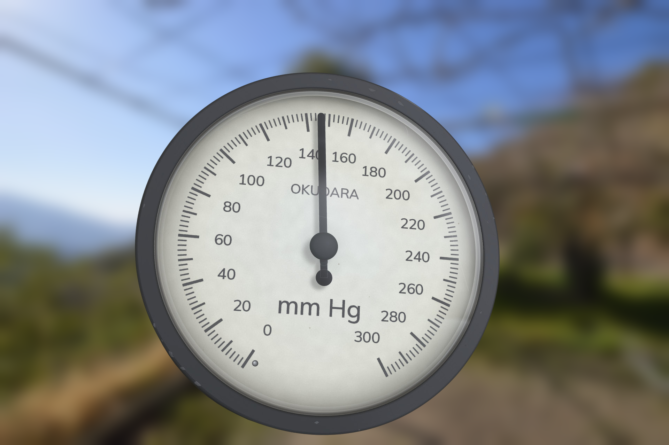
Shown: value=146 unit=mmHg
